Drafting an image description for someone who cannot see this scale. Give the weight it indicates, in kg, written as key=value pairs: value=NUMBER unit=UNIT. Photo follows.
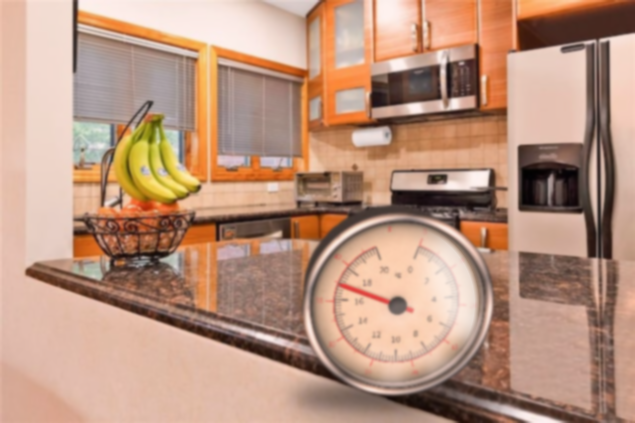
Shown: value=17 unit=kg
